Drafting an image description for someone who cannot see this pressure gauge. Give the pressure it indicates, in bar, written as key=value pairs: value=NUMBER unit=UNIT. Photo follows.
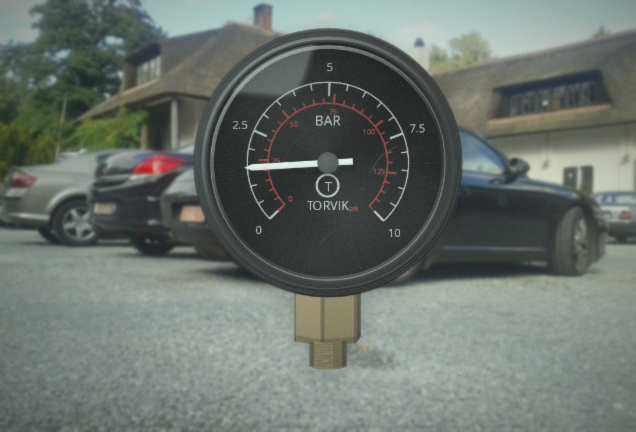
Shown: value=1.5 unit=bar
